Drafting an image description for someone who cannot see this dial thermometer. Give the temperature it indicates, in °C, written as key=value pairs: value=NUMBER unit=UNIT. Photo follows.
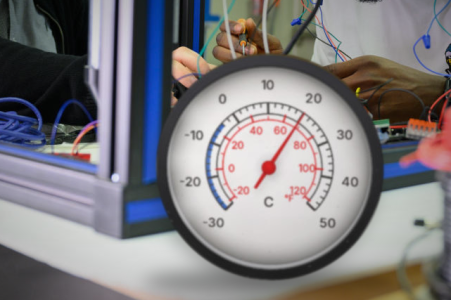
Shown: value=20 unit=°C
